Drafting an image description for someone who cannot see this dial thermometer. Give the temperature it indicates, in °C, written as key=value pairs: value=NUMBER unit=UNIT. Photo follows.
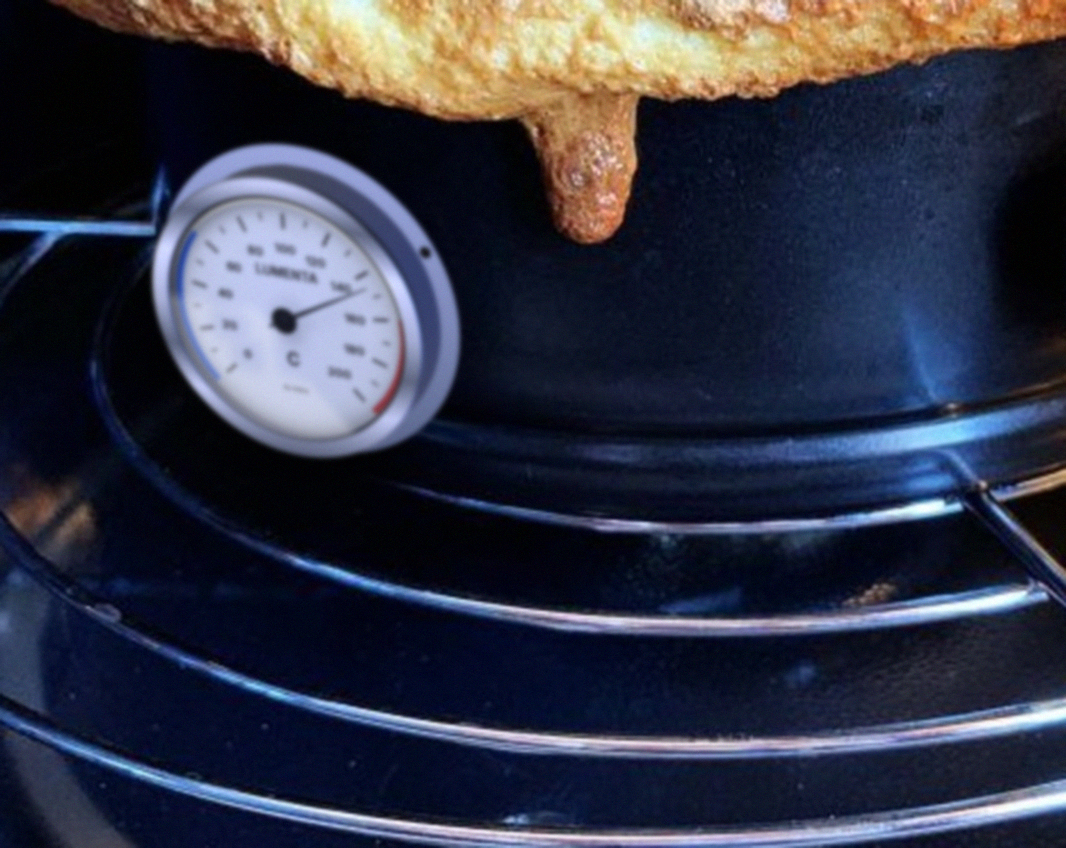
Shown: value=145 unit=°C
